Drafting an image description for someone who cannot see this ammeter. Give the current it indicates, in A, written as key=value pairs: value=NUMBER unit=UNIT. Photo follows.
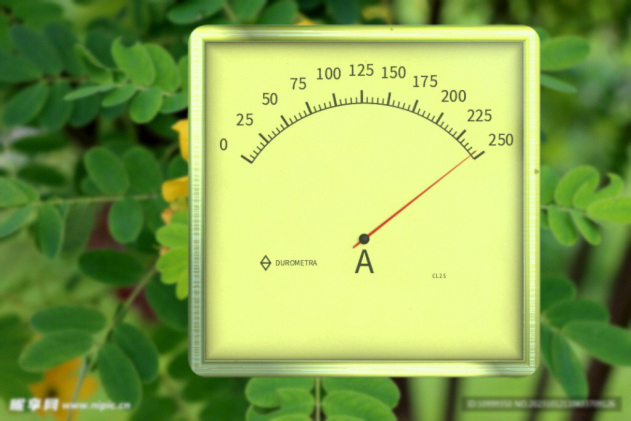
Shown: value=245 unit=A
